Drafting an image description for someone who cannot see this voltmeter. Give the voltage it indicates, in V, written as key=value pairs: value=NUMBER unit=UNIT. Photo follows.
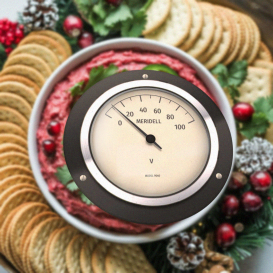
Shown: value=10 unit=V
